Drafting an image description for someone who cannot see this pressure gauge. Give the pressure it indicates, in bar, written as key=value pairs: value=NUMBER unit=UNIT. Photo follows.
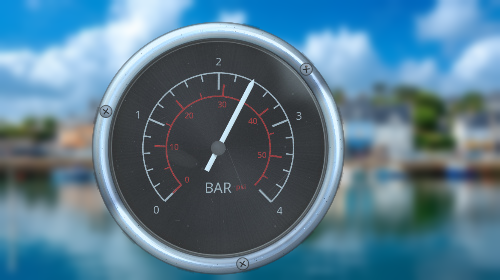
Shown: value=2.4 unit=bar
